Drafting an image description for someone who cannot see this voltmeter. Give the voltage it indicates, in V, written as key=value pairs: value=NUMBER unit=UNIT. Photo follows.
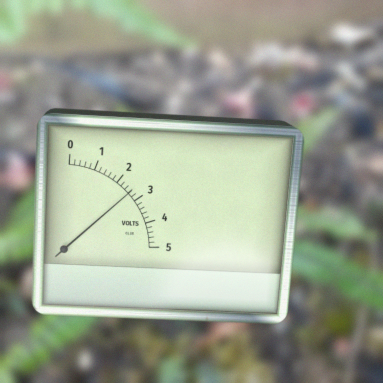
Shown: value=2.6 unit=V
